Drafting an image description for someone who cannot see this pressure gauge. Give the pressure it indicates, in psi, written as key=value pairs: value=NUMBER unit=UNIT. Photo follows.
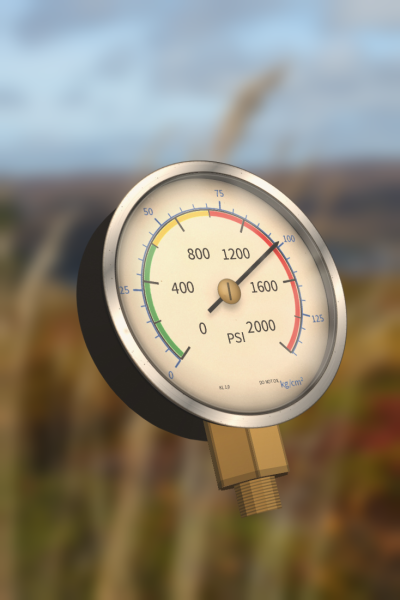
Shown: value=1400 unit=psi
